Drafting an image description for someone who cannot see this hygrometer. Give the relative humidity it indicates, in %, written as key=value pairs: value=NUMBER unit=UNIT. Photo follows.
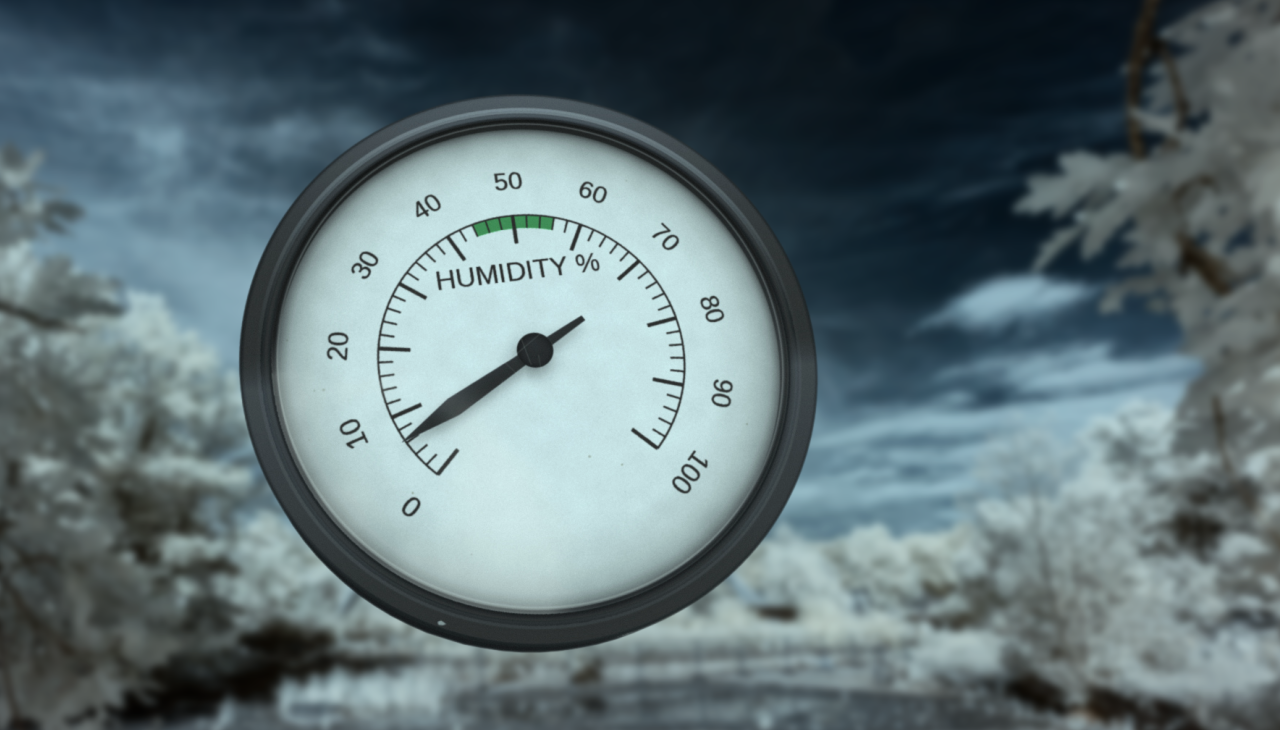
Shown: value=6 unit=%
